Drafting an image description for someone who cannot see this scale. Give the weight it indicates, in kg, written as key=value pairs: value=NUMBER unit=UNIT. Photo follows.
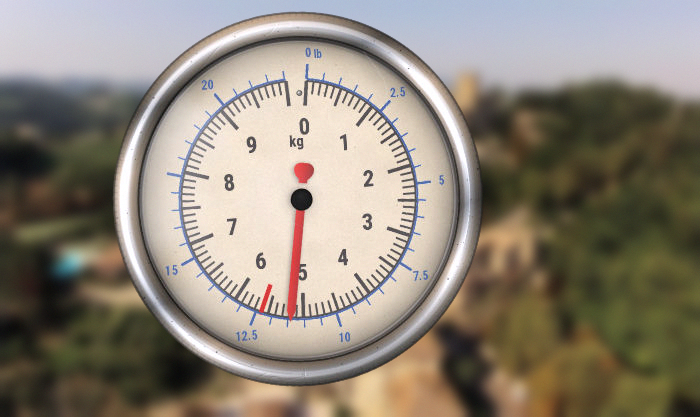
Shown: value=5.2 unit=kg
